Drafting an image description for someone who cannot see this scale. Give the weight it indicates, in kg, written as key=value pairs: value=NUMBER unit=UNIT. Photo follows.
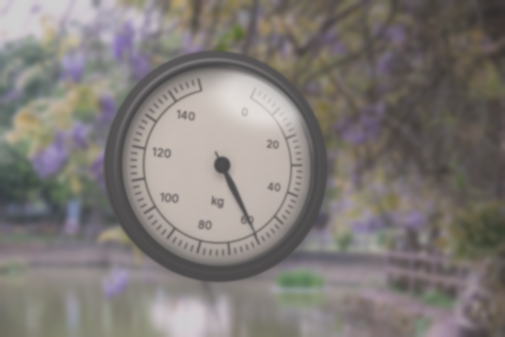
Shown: value=60 unit=kg
